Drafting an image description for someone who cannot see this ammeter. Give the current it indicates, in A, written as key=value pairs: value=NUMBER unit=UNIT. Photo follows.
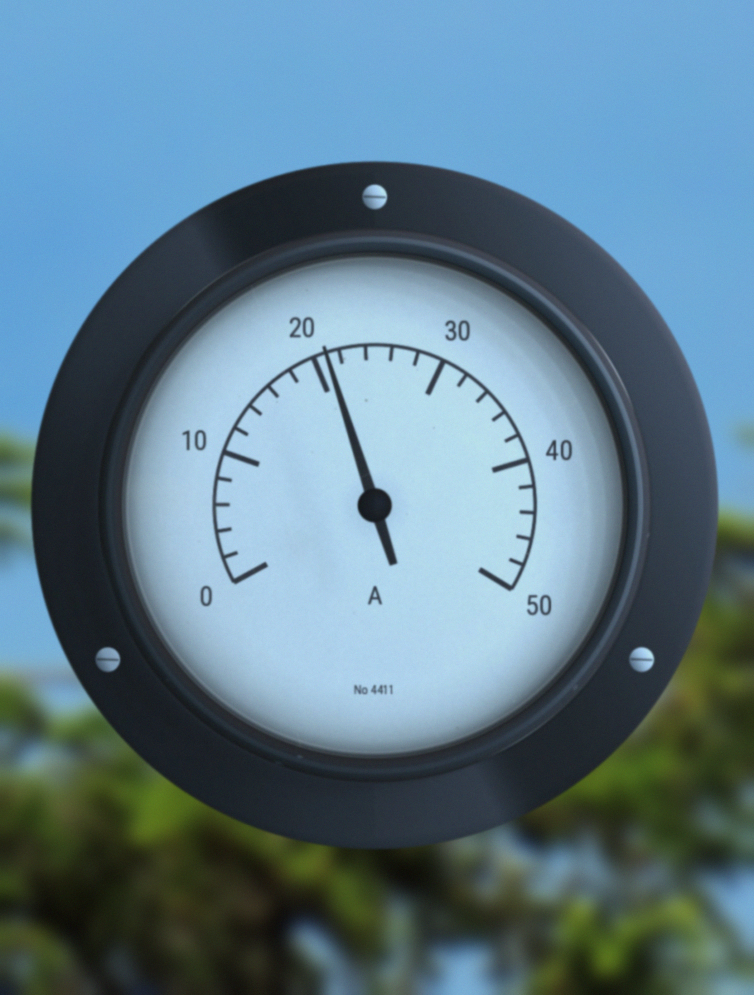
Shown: value=21 unit=A
